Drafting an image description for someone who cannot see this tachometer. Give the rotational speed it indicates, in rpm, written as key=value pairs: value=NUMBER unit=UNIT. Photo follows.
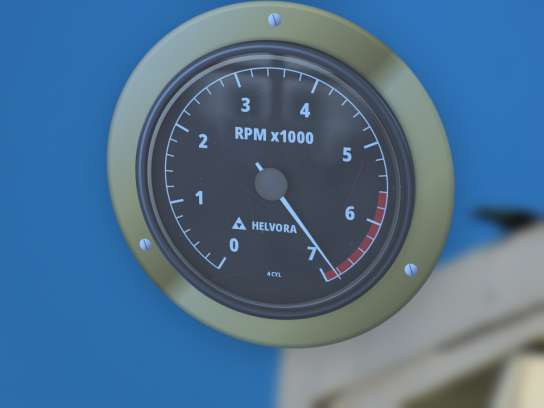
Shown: value=6800 unit=rpm
